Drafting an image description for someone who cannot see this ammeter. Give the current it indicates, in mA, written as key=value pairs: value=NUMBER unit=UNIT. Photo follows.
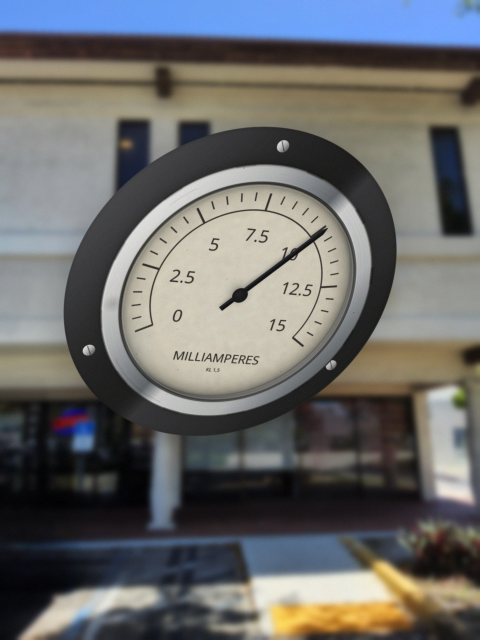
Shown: value=10 unit=mA
